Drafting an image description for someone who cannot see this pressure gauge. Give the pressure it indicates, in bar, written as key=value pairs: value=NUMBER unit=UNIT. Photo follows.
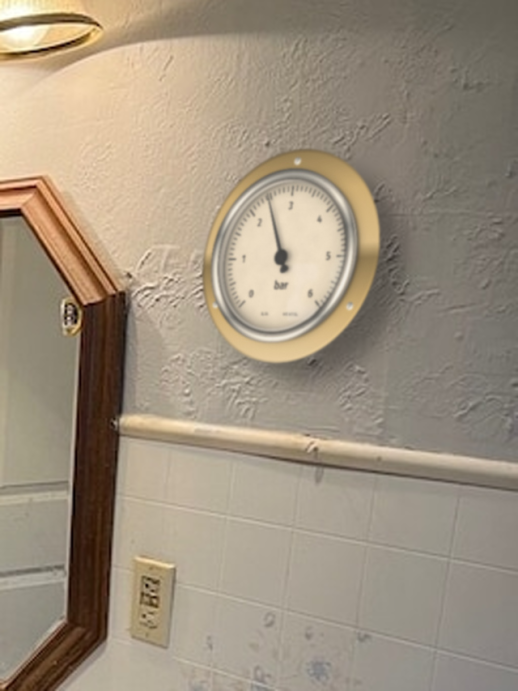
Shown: value=2.5 unit=bar
